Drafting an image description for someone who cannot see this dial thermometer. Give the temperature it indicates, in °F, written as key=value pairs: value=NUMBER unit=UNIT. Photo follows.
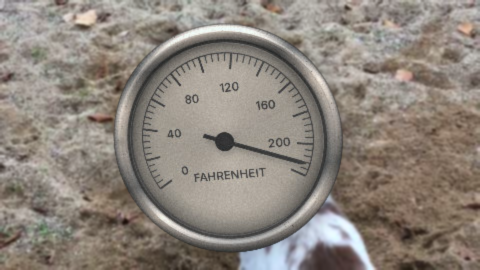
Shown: value=212 unit=°F
